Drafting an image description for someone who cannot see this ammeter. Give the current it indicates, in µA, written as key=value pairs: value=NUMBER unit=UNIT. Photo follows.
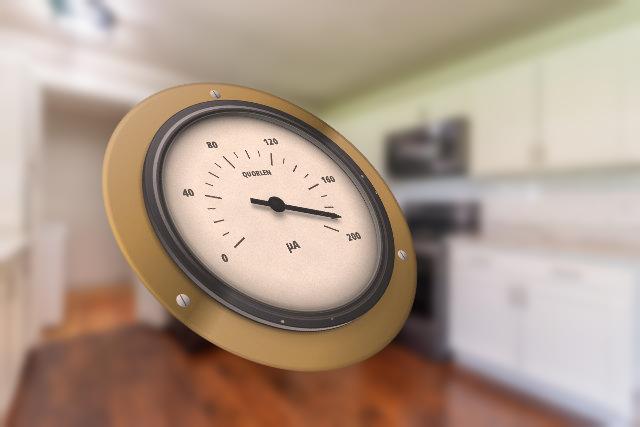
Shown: value=190 unit=µA
